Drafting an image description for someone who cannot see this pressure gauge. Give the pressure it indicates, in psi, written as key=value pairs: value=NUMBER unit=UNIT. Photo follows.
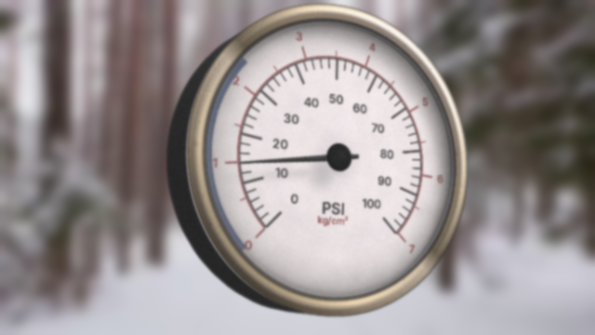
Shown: value=14 unit=psi
